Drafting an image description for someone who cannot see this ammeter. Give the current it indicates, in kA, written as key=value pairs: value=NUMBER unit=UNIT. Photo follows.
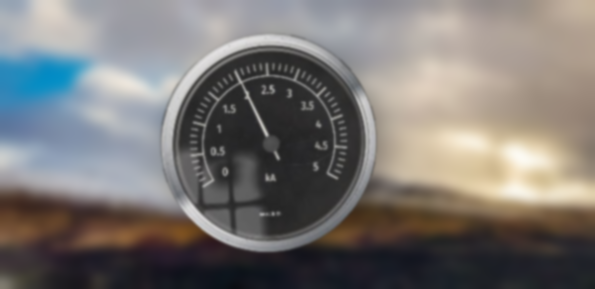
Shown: value=2 unit=kA
